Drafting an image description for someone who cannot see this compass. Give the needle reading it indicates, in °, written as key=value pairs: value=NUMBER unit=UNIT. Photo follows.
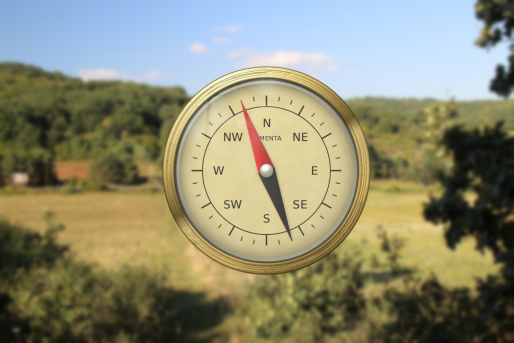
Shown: value=340 unit=°
